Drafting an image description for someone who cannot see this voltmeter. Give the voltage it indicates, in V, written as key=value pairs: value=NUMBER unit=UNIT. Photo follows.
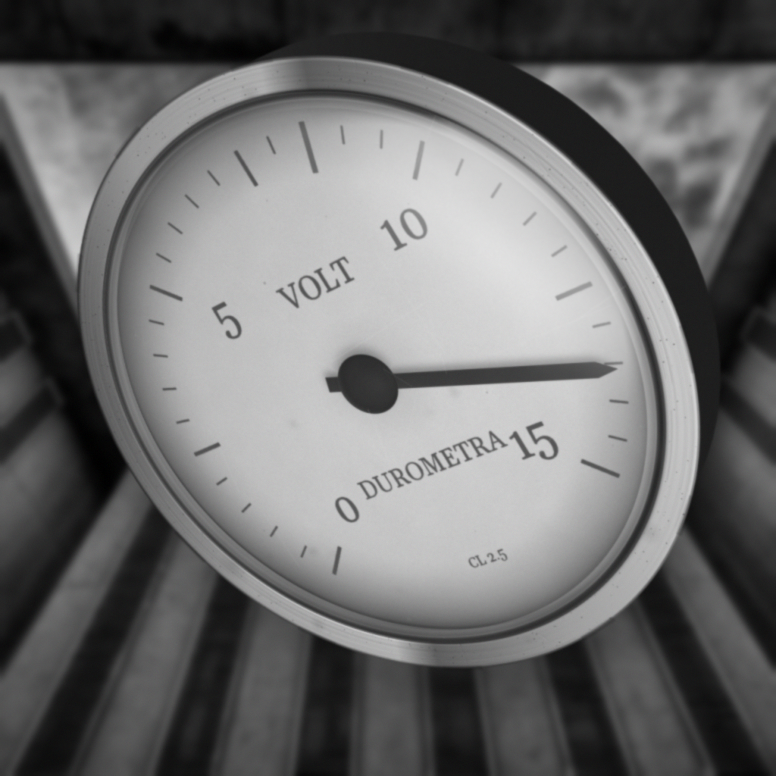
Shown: value=13.5 unit=V
